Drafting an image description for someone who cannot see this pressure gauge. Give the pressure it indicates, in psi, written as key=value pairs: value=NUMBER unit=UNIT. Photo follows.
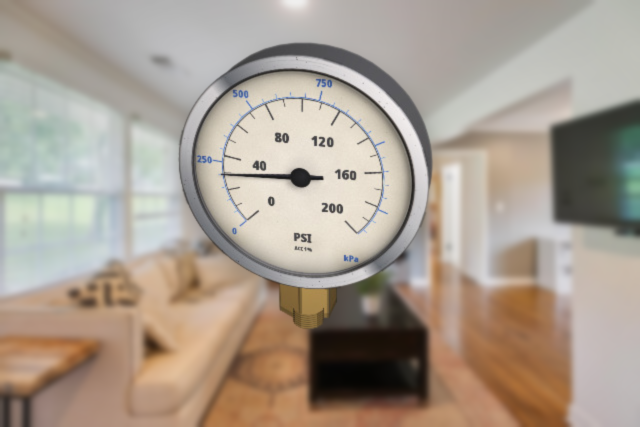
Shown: value=30 unit=psi
